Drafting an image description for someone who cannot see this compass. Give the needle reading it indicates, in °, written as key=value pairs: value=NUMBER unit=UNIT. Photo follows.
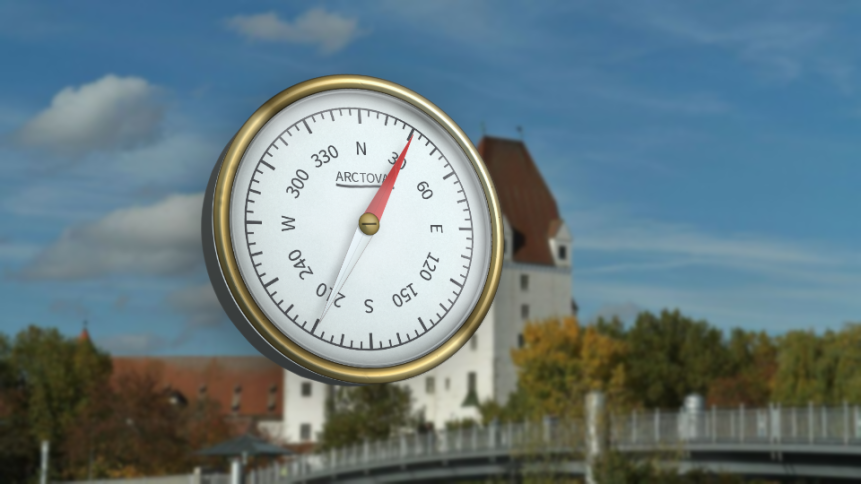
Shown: value=30 unit=°
